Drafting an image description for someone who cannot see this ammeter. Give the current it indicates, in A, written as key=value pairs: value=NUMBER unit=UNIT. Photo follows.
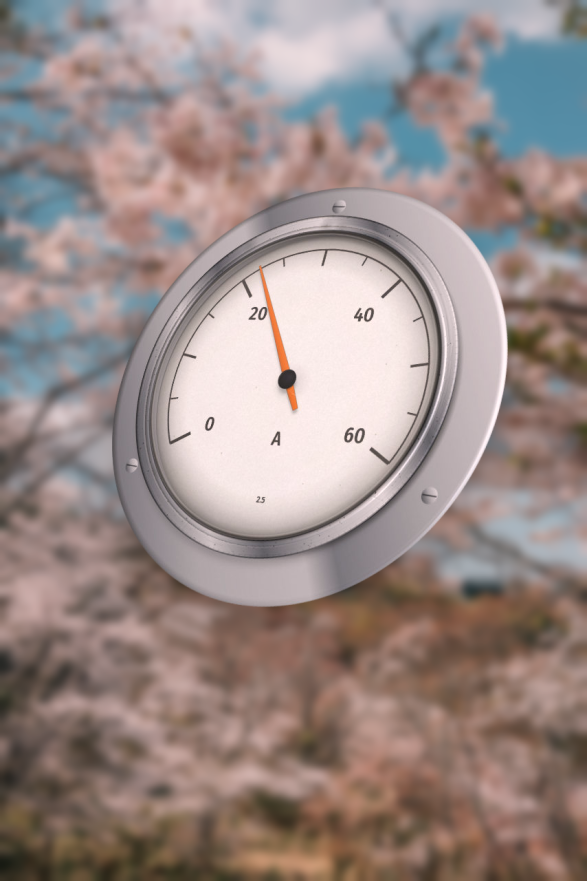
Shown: value=22.5 unit=A
